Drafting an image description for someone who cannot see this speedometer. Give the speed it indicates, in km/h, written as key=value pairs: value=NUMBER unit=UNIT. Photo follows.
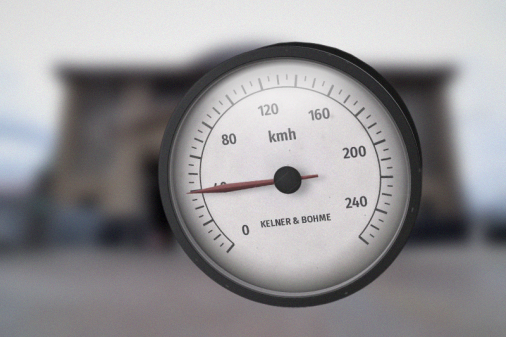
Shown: value=40 unit=km/h
